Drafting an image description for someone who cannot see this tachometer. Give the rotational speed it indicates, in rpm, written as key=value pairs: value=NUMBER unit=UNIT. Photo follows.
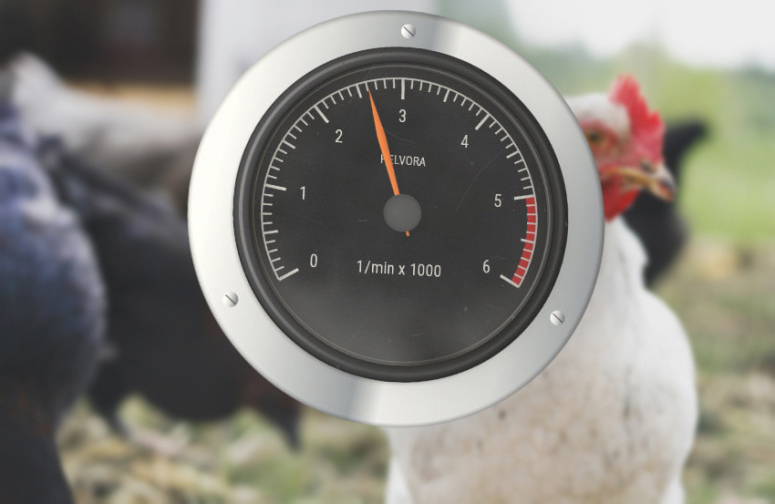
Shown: value=2600 unit=rpm
